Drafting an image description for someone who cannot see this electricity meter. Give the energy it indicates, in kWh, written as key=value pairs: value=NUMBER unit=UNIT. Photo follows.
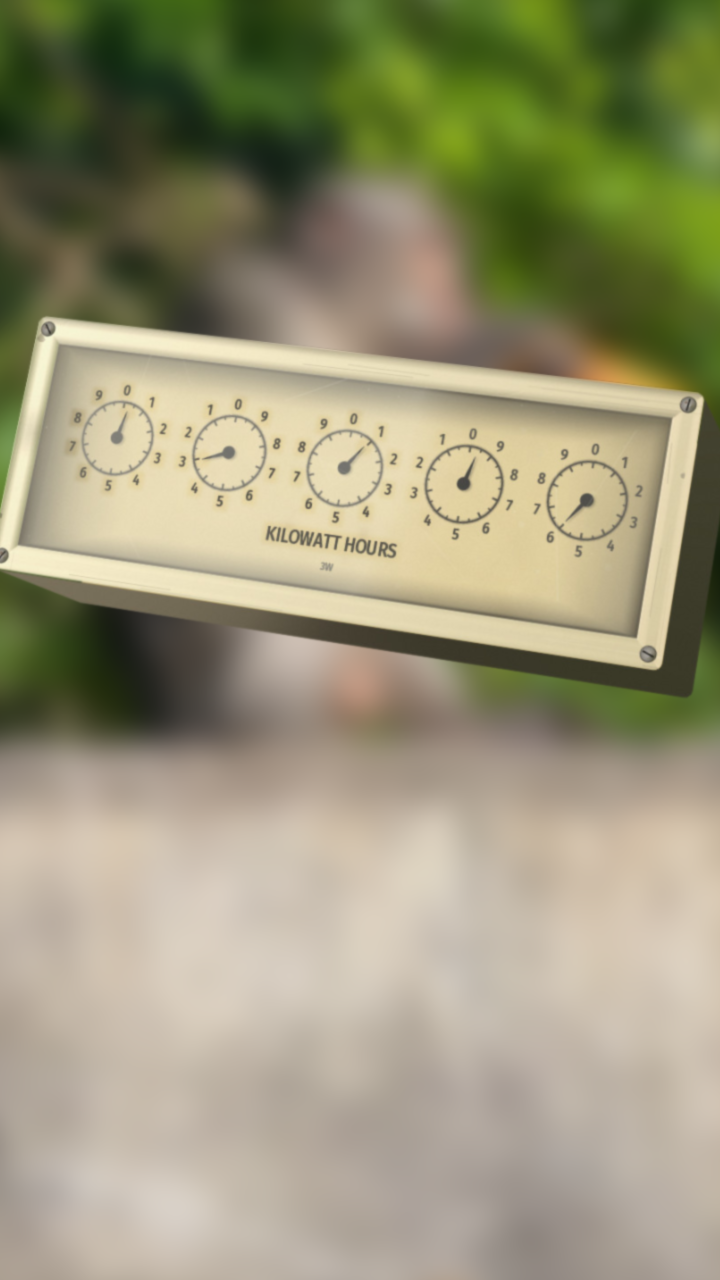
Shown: value=3096 unit=kWh
